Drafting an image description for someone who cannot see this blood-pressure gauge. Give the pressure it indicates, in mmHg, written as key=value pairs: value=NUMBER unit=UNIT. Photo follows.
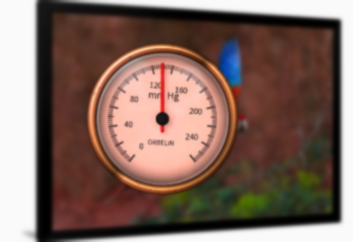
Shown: value=130 unit=mmHg
